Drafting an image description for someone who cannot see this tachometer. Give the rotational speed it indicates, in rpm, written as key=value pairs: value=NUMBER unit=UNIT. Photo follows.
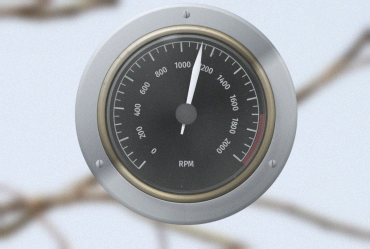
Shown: value=1125 unit=rpm
